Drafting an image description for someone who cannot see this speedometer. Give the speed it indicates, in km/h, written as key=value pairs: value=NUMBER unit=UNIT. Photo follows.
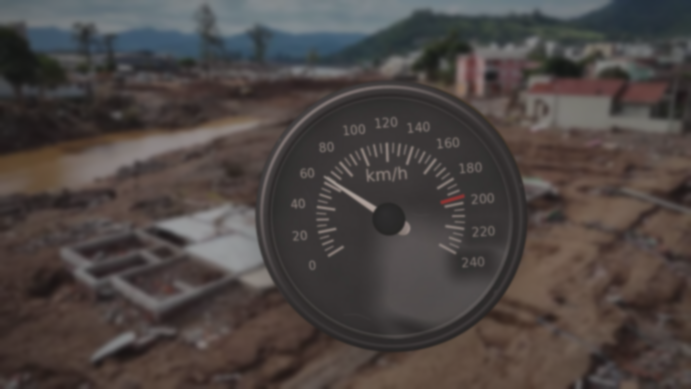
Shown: value=65 unit=km/h
